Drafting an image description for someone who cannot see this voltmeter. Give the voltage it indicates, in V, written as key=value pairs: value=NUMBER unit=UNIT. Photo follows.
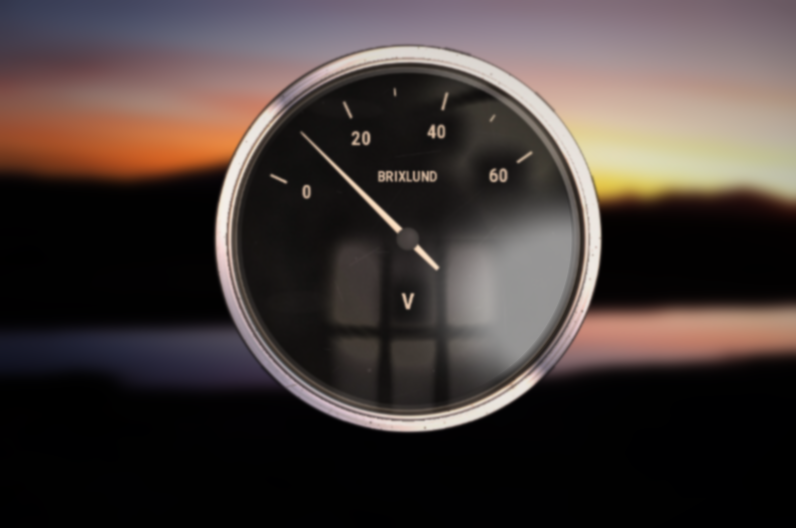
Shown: value=10 unit=V
